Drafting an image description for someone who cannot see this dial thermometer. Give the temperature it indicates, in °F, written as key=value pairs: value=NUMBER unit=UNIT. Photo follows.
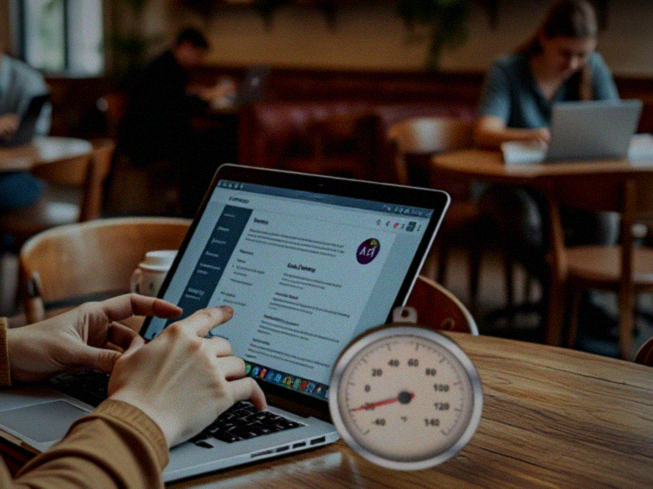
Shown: value=-20 unit=°F
